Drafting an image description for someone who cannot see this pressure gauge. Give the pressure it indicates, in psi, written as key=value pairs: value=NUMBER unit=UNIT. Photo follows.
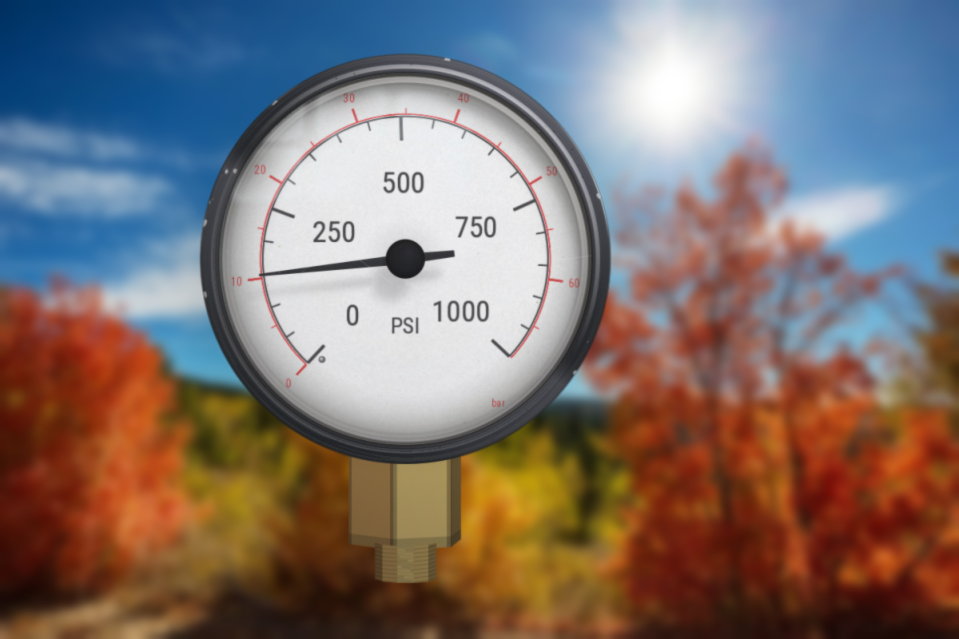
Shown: value=150 unit=psi
